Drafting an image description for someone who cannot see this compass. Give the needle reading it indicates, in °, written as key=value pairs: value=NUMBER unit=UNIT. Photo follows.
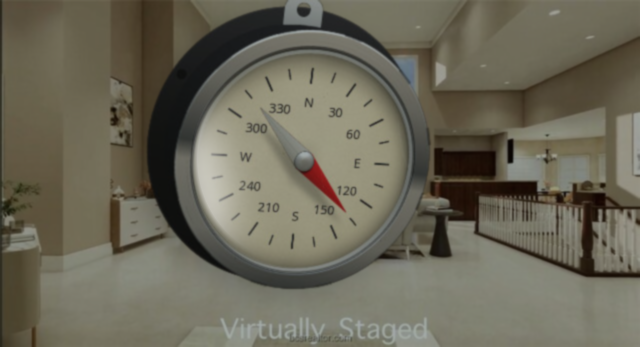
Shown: value=135 unit=°
